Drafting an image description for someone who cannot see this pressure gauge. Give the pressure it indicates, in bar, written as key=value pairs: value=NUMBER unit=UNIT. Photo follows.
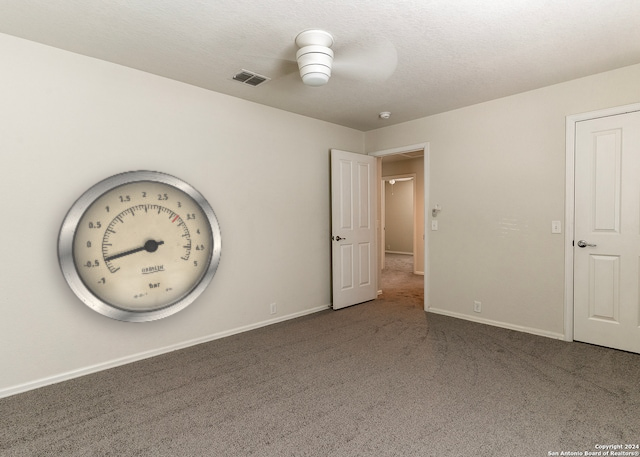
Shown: value=-0.5 unit=bar
